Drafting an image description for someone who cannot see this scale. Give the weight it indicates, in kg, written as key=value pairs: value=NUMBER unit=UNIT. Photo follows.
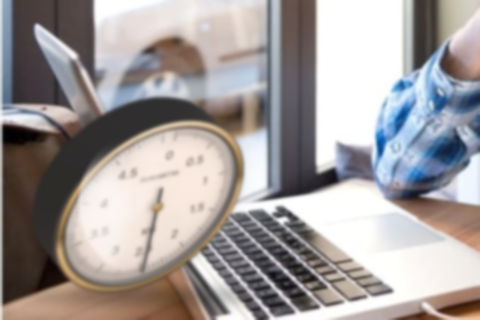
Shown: value=2.5 unit=kg
